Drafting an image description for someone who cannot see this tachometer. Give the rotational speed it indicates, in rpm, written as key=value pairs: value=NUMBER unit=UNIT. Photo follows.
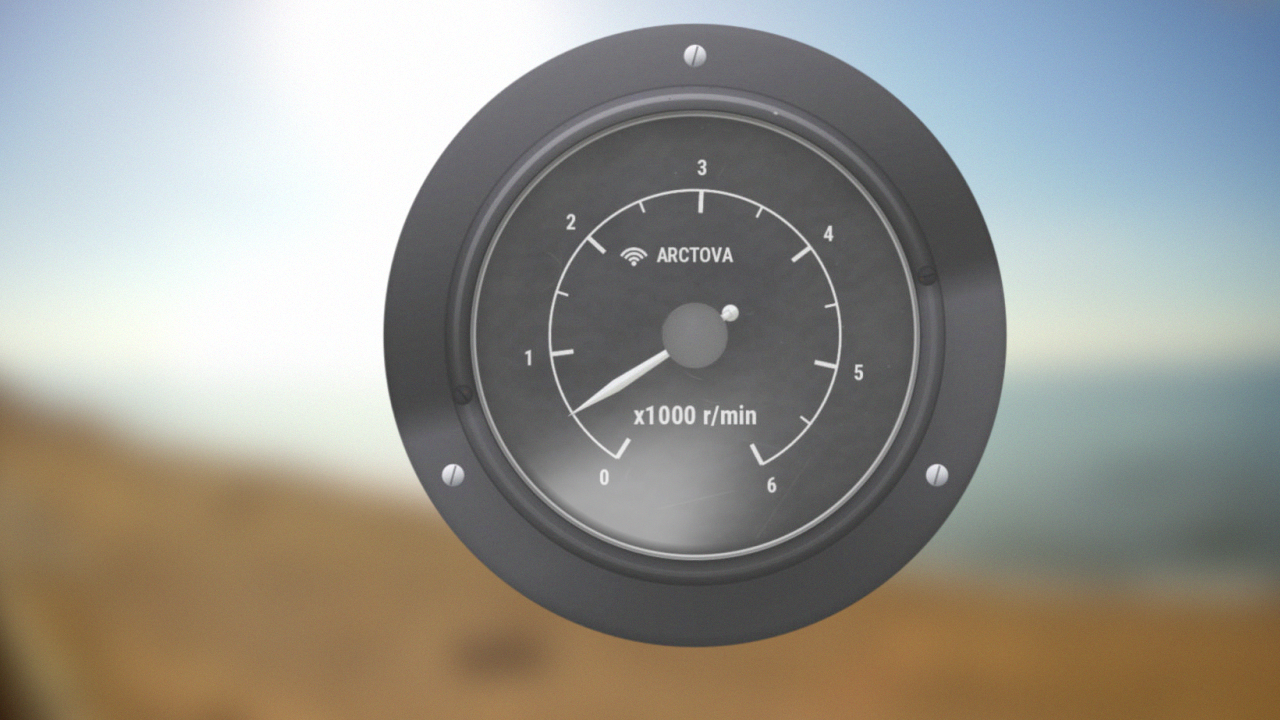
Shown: value=500 unit=rpm
